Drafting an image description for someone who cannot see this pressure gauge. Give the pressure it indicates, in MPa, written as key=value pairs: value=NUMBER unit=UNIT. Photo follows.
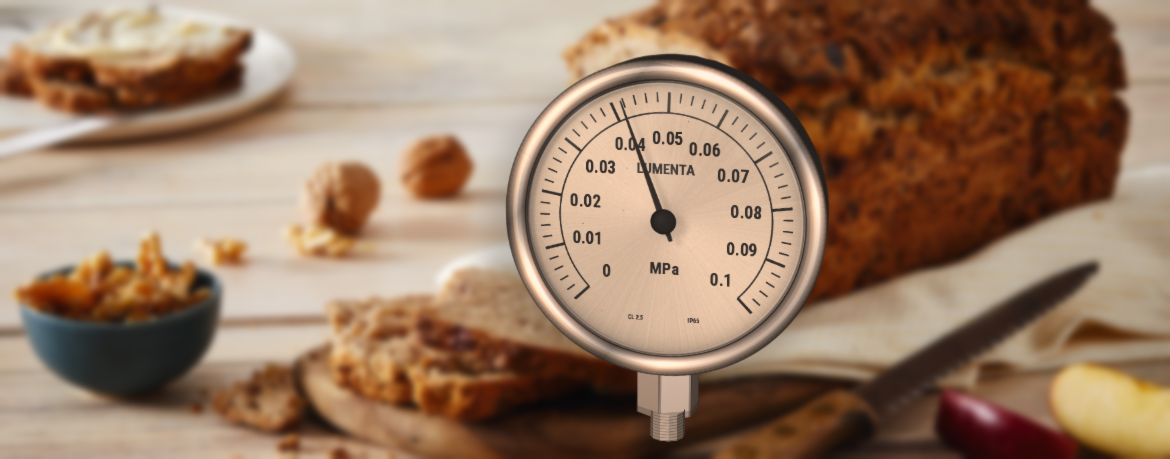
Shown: value=0.042 unit=MPa
